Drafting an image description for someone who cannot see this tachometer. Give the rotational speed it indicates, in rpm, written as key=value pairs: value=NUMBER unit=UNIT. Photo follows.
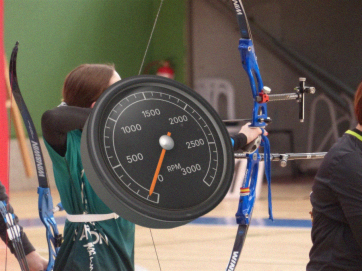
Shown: value=100 unit=rpm
